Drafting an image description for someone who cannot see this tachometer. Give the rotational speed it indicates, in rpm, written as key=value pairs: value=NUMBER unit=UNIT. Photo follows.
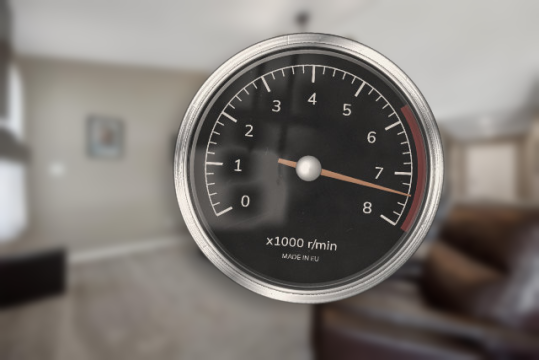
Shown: value=7400 unit=rpm
